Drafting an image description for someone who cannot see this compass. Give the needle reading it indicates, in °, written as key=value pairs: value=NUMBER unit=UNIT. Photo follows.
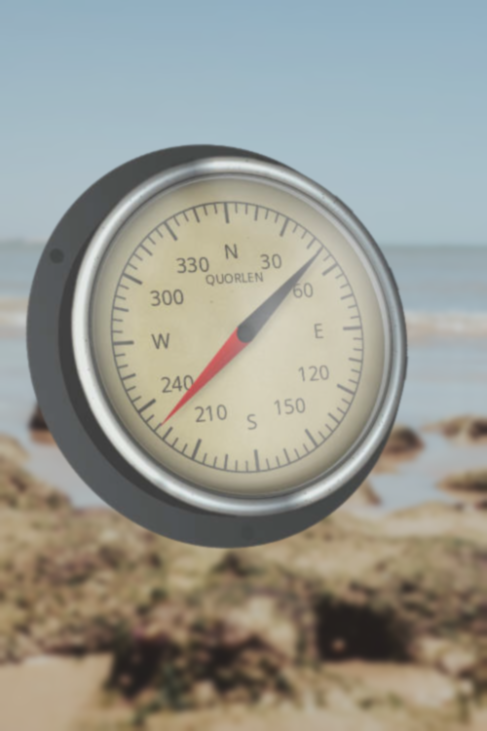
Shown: value=230 unit=°
